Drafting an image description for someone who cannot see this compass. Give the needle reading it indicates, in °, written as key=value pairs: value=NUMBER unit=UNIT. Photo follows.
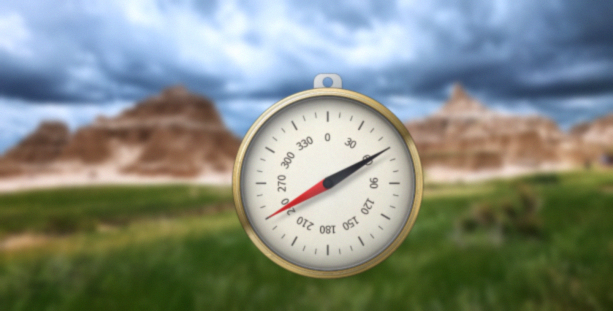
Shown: value=240 unit=°
